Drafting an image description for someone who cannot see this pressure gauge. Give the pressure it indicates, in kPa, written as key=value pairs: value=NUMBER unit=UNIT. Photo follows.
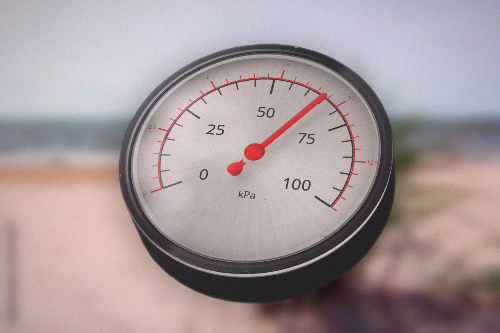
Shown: value=65 unit=kPa
